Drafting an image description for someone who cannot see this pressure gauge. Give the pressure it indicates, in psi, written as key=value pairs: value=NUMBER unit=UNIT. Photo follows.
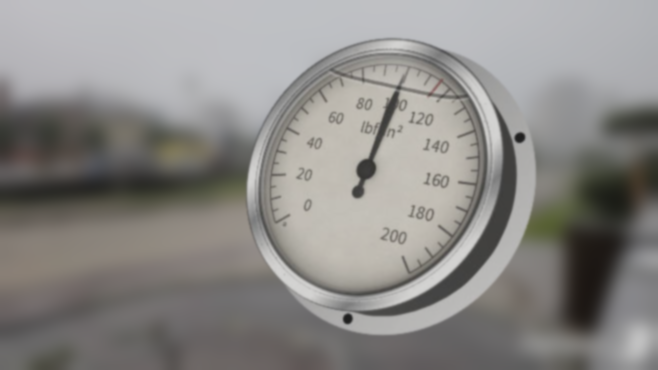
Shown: value=100 unit=psi
